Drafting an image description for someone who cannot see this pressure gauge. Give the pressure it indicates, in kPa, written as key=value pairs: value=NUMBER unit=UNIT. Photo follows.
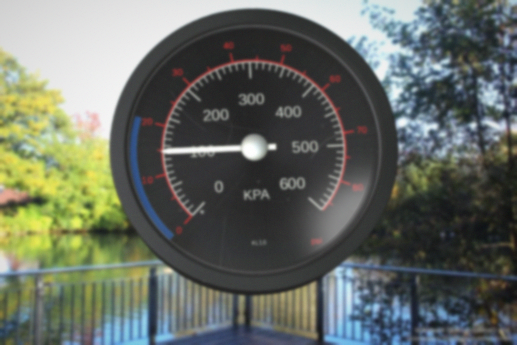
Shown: value=100 unit=kPa
